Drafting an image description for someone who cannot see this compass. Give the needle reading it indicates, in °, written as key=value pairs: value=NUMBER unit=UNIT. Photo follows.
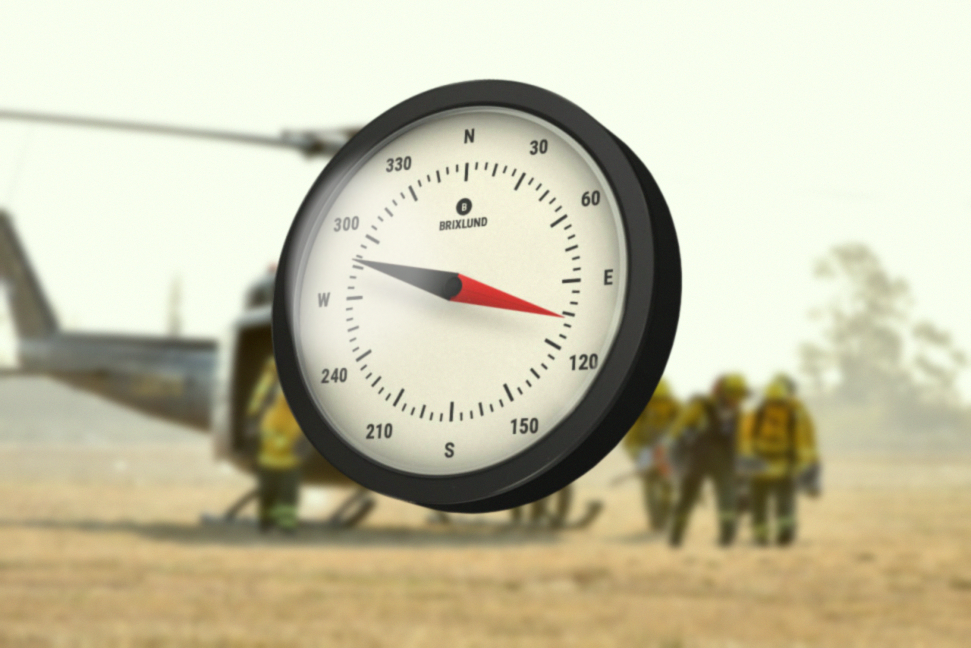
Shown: value=107.5 unit=°
